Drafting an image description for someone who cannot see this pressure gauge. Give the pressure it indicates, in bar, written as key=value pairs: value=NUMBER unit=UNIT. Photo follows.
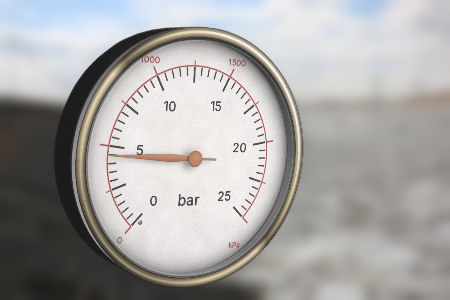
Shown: value=4.5 unit=bar
